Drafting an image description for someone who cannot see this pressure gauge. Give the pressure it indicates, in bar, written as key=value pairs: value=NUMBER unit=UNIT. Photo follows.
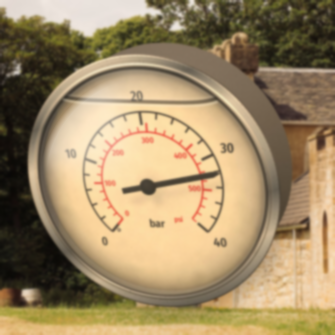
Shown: value=32 unit=bar
